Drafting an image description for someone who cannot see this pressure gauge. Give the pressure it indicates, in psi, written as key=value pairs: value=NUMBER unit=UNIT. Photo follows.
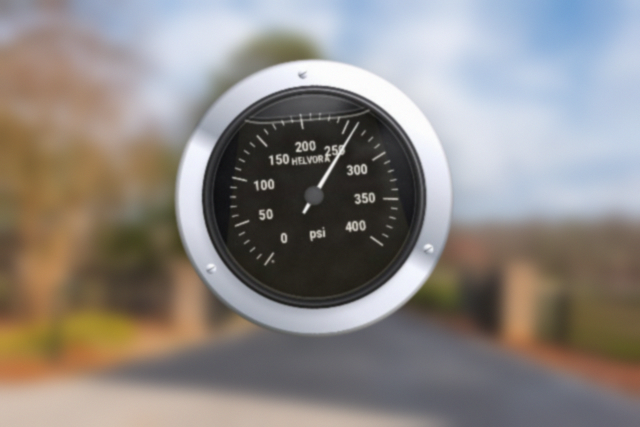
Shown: value=260 unit=psi
